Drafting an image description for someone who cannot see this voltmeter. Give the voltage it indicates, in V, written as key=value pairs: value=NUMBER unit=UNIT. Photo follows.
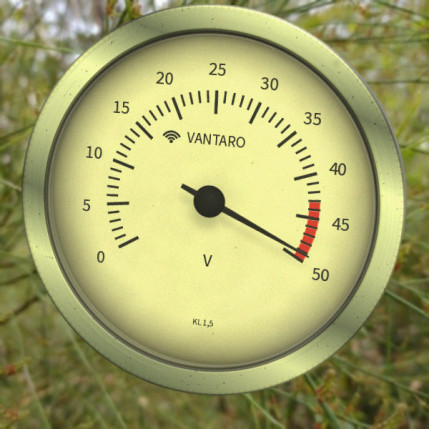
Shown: value=49 unit=V
